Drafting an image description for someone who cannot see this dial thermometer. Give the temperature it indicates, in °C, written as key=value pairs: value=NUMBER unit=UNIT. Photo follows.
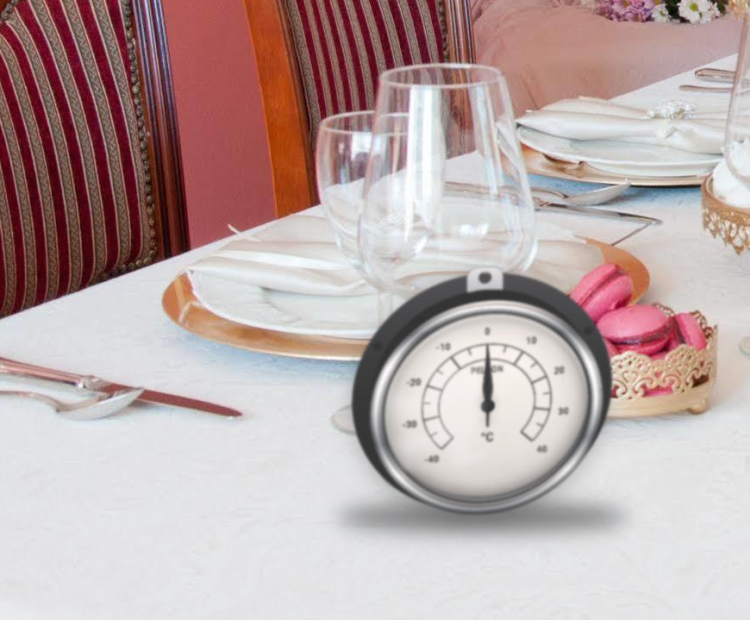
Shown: value=0 unit=°C
